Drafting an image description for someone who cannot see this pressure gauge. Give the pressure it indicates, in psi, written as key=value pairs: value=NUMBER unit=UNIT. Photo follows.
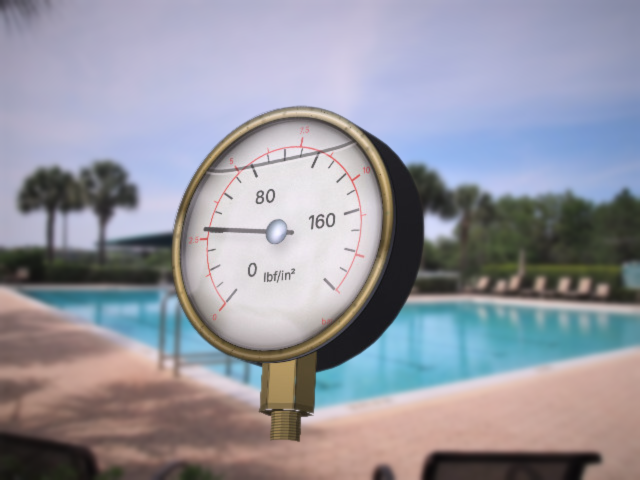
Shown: value=40 unit=psi
